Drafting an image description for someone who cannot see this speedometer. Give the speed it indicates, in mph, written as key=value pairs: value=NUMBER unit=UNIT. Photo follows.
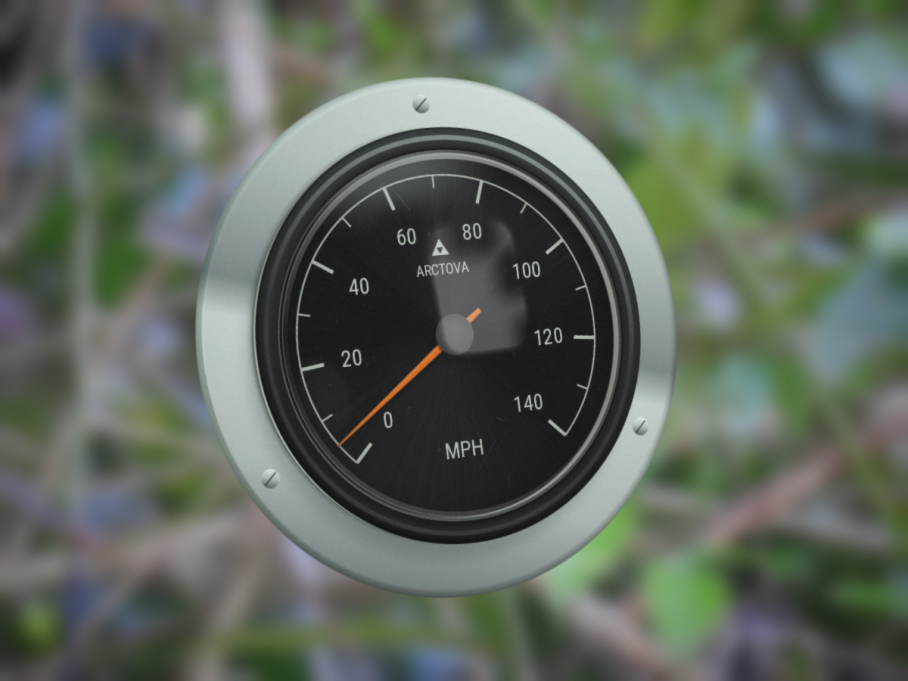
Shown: value=5 unit=mph
